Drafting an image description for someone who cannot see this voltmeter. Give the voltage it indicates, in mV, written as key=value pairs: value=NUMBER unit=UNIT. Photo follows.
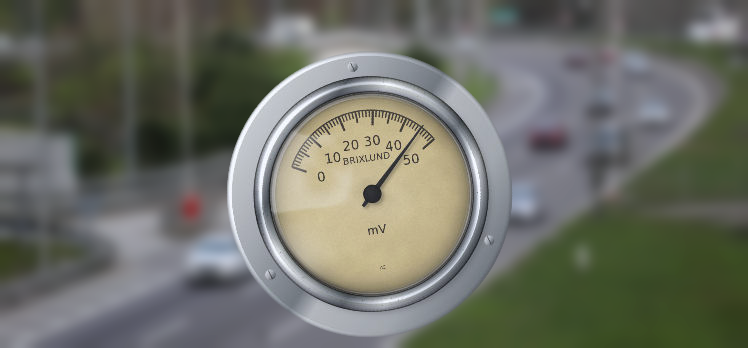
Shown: value=45 unit=mV
